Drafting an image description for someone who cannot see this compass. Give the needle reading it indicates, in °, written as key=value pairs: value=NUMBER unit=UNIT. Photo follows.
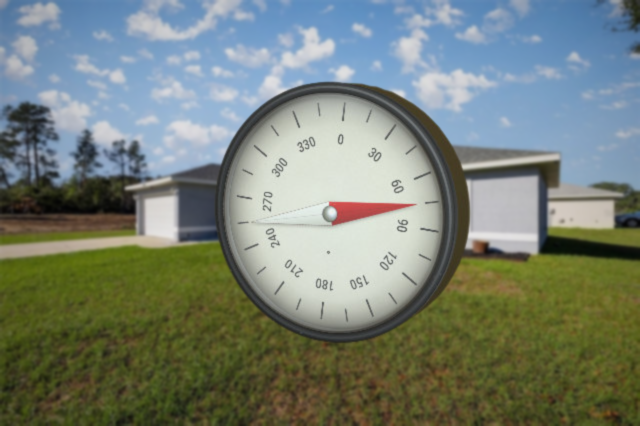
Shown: value=75 unit=°
